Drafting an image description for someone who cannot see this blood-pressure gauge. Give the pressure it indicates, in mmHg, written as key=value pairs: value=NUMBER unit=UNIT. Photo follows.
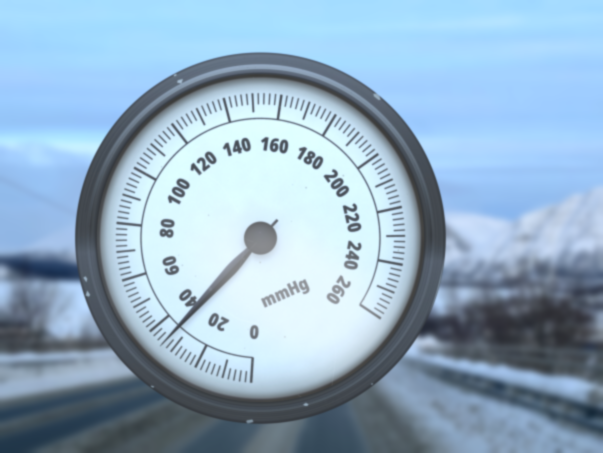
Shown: value=34 unit=mmHg
